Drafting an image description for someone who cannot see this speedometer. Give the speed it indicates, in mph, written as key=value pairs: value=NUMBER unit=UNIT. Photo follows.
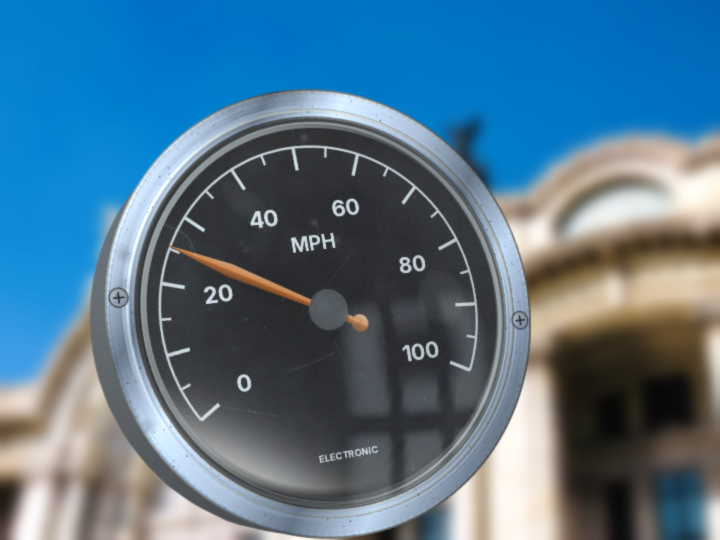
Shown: value=25 unit=mph
